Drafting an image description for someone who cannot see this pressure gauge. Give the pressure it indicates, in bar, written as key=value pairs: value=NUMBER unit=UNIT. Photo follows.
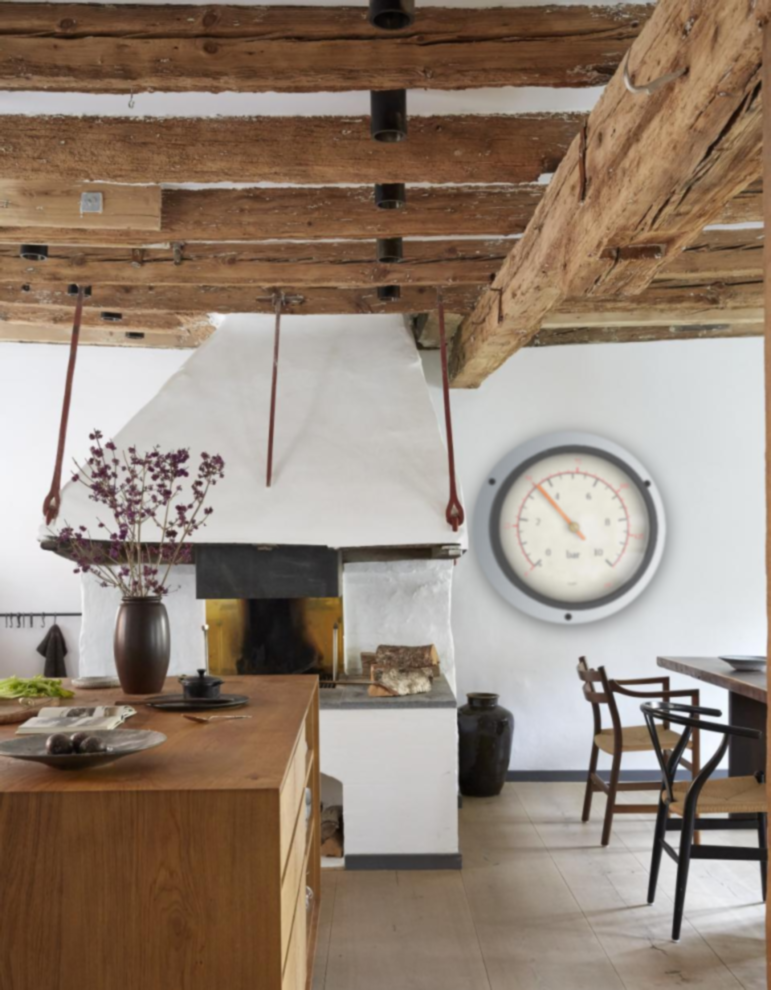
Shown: value=3.5 unit=bar
